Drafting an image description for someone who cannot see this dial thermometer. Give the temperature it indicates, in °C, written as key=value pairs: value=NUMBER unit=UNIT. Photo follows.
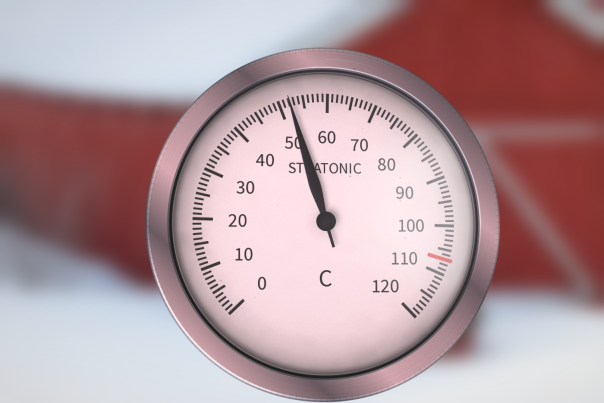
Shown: value=52 unit=°C
